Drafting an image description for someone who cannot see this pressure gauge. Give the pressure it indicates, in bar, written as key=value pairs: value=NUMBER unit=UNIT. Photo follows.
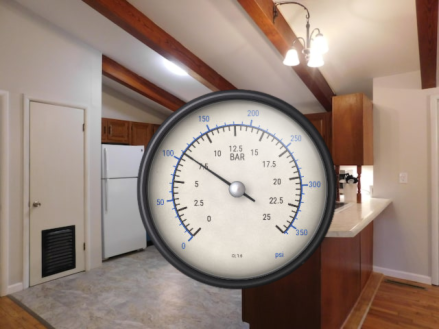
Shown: value=7.5 unit=bar
